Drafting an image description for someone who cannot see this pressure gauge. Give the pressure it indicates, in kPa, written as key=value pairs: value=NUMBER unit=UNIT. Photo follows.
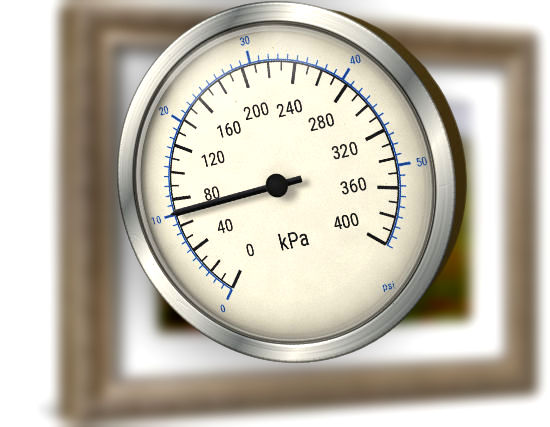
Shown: value=70 unit=kPa
